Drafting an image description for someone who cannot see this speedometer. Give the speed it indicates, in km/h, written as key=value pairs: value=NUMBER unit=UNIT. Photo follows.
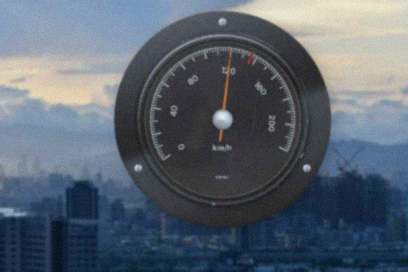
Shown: value=120 unit=km/h
